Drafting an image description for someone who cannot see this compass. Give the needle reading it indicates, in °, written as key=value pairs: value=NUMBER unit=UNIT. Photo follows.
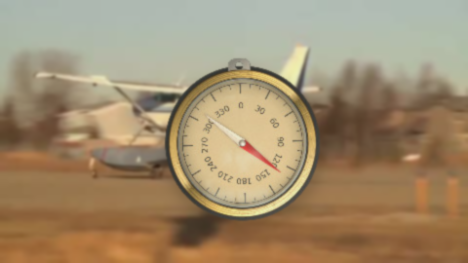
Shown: value=130 unit=°
